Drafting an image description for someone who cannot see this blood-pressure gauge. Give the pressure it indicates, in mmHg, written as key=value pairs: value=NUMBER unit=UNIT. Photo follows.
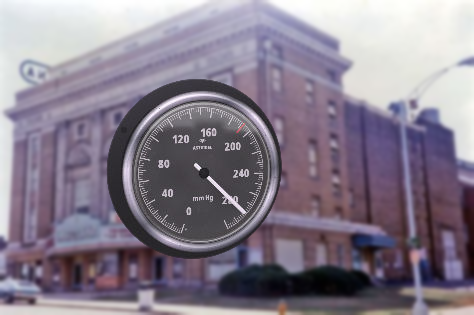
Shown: value=280 unit=mmHg
